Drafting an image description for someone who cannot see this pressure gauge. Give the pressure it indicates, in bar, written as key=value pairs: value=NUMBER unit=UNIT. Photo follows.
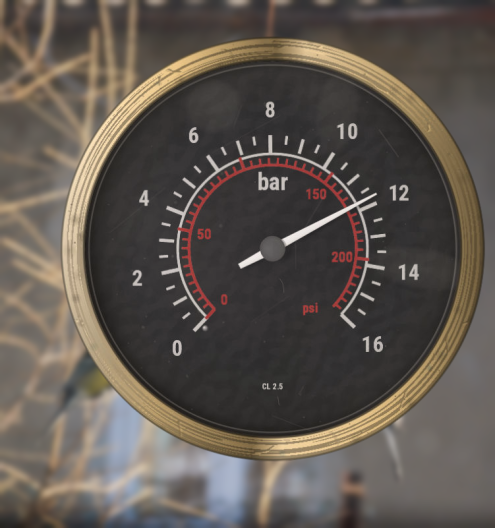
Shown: value=11.75 unit=bar
